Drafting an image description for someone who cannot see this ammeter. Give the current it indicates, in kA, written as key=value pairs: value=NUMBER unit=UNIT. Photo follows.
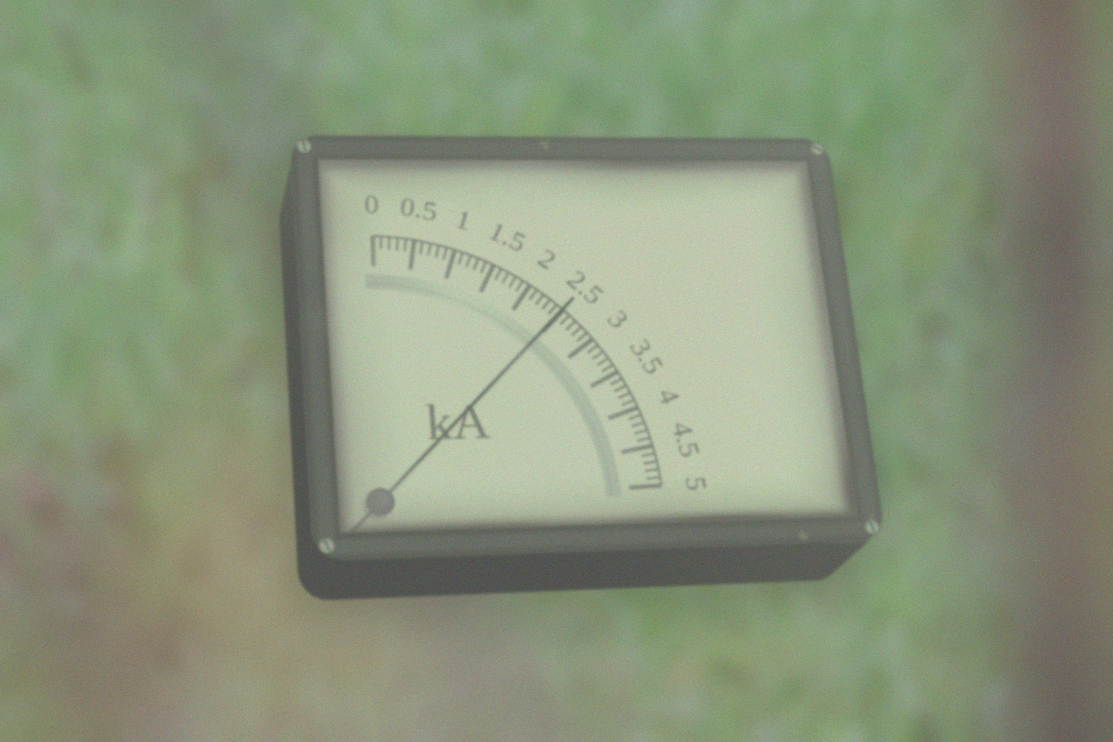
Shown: value=2.5 unit=kA
